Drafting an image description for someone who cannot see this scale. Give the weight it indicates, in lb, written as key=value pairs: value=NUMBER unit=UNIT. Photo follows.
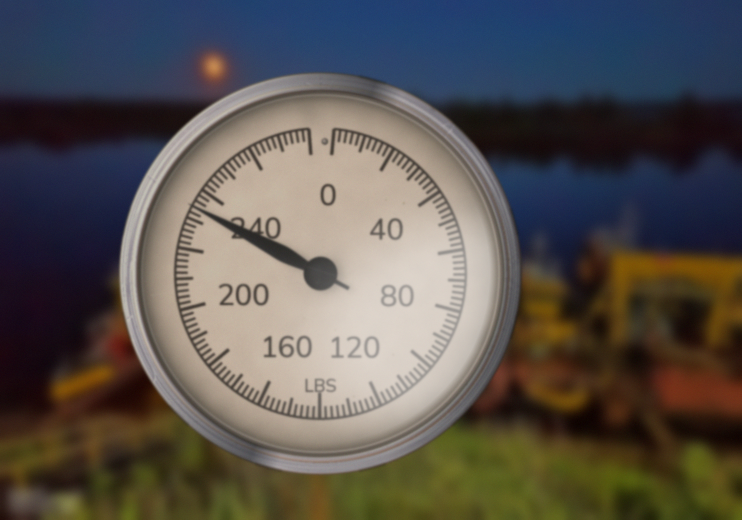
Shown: value=234 unit=lb
